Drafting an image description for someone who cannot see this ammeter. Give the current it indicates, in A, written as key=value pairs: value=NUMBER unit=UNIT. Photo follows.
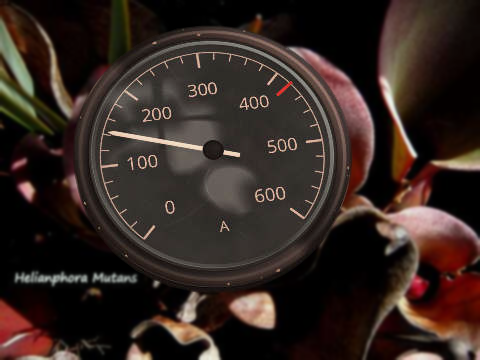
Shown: value=140 unit=A
